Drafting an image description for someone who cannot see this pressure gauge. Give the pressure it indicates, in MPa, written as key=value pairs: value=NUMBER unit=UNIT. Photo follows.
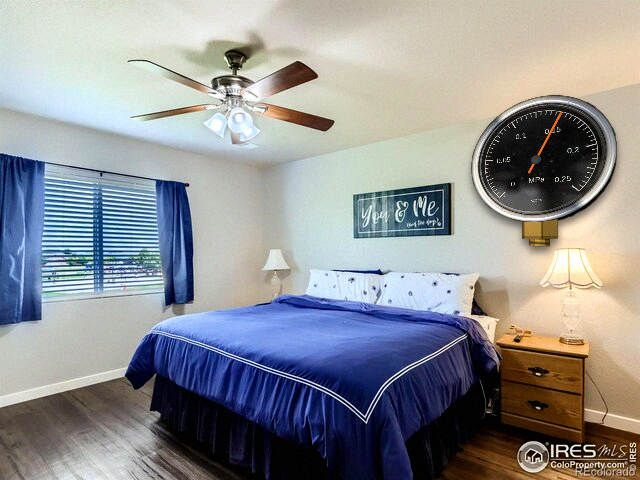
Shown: value=0.15 unit=MPa
